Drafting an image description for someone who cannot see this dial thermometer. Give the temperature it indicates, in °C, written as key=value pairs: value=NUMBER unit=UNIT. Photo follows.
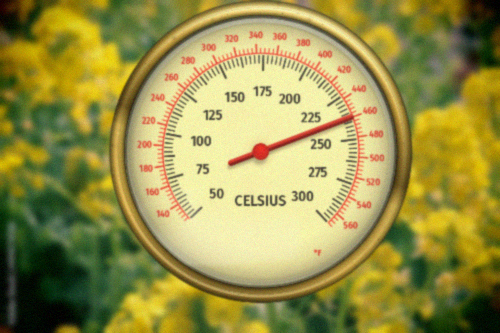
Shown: value=237.5 unit=°C
